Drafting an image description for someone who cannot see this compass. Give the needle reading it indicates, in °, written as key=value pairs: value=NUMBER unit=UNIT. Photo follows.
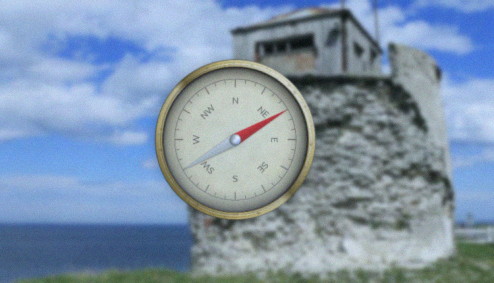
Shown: value=60 unit=°
